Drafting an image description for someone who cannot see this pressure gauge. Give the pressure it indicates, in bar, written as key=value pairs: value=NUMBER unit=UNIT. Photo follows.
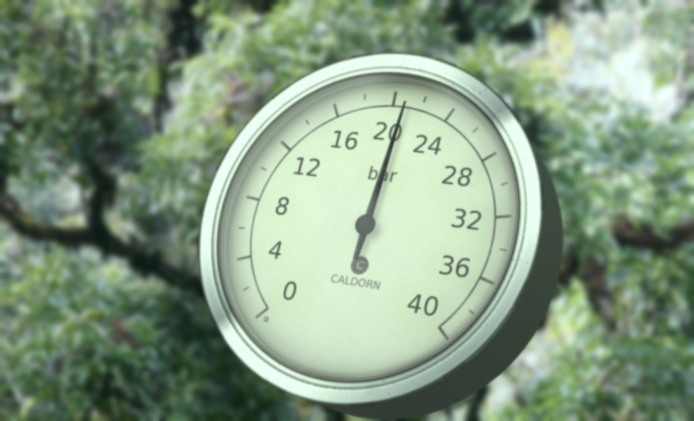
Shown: value=21 unit=bar
